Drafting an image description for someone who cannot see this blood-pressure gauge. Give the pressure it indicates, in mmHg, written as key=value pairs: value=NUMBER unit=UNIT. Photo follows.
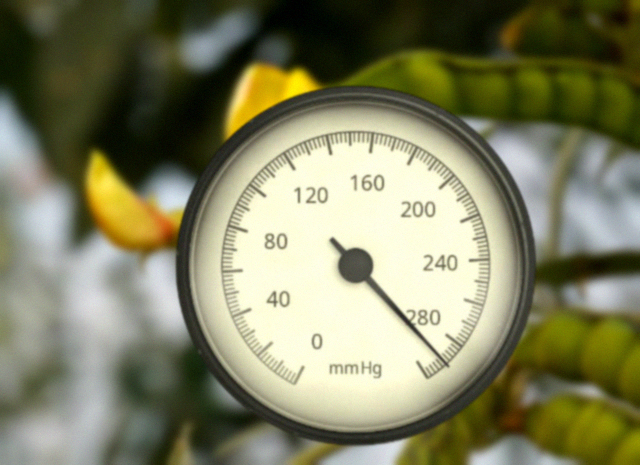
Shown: value=290 unit=mmHg
